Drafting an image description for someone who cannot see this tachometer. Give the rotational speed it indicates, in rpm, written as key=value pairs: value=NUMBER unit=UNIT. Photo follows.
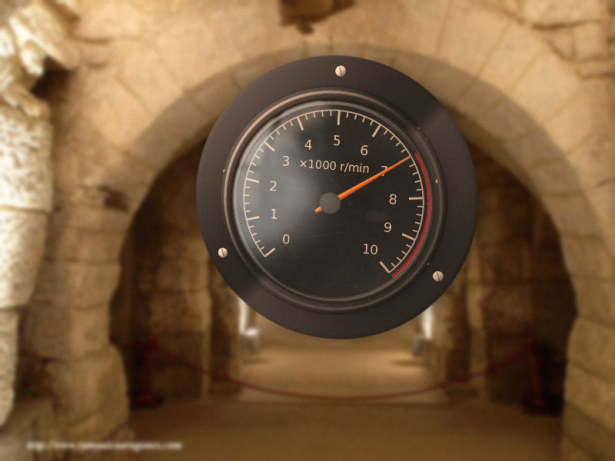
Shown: value=7000 unit=rpm
